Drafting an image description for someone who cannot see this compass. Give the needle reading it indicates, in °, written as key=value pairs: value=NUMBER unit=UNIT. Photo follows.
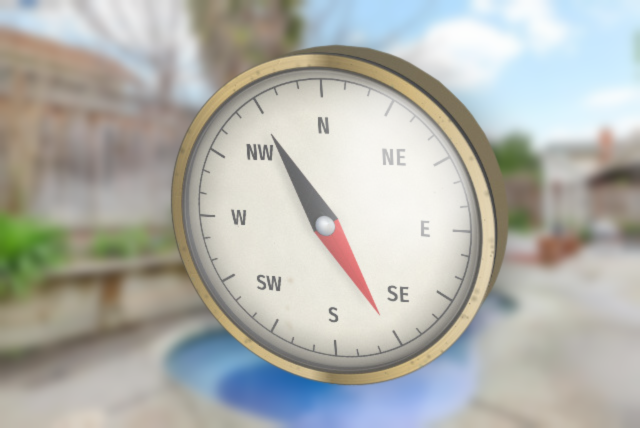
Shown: value=150 unit=°
